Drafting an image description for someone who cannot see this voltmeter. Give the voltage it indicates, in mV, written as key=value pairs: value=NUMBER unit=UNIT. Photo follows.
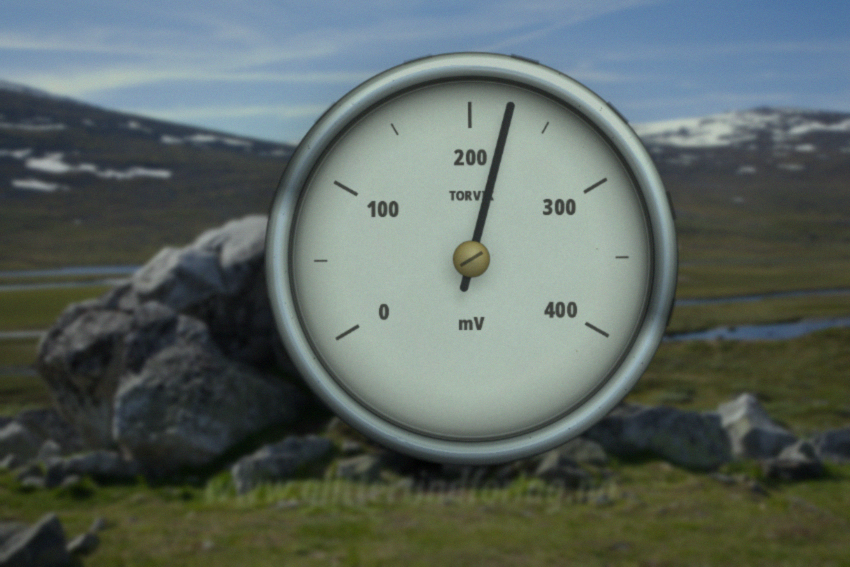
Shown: value=225 unit=mV
